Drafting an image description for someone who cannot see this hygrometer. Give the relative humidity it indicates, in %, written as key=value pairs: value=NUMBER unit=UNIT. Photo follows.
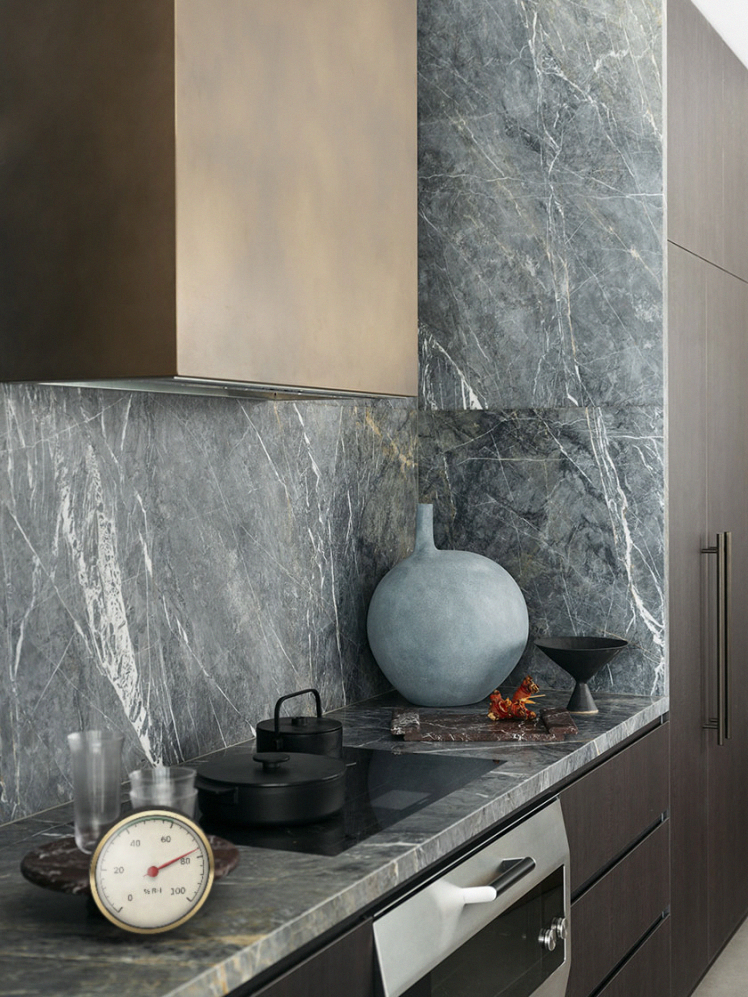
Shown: value=76 unit=%
